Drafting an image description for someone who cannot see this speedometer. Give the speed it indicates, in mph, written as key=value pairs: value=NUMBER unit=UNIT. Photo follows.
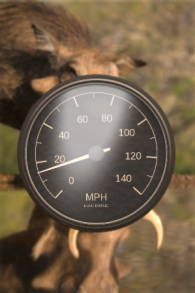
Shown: value=15 unit=mph
